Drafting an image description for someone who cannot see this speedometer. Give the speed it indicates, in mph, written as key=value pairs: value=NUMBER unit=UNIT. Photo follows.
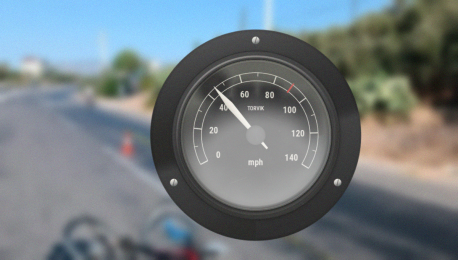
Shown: value=45 unit=mph
